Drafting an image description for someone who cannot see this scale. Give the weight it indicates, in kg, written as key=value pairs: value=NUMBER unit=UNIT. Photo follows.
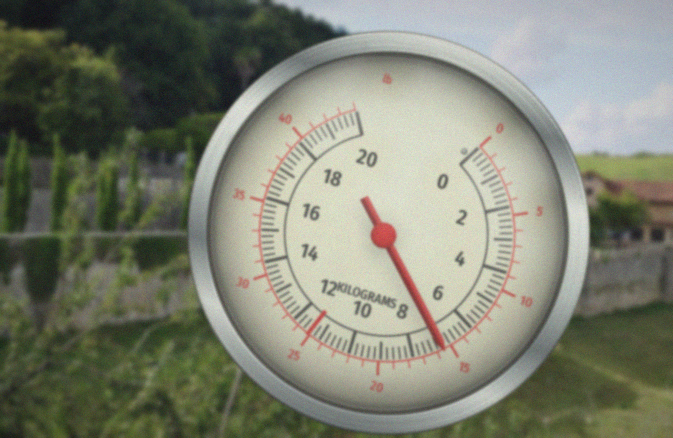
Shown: value=7 unit=kg
